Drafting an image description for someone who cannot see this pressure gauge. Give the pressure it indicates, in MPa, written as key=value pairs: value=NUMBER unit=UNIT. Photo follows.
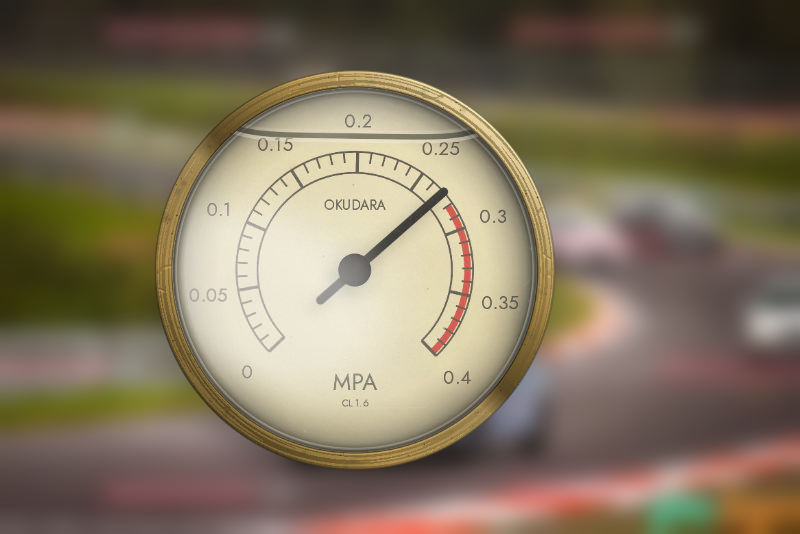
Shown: value=0.27 unit=MPa
